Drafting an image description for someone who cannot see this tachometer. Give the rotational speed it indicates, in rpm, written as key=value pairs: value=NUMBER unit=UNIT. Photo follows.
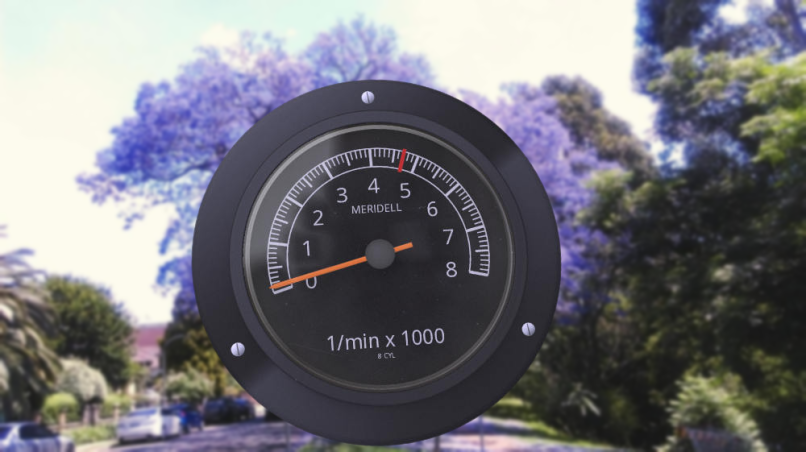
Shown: value=100 unit=rpm
